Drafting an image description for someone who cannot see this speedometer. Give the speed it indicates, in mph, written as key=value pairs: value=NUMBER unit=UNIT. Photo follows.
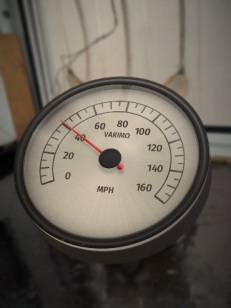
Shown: value=40 unit=mph
